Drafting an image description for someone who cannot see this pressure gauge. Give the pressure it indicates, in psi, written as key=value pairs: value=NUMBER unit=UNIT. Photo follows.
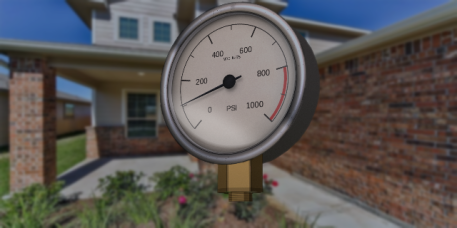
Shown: value=100 unit=psi
